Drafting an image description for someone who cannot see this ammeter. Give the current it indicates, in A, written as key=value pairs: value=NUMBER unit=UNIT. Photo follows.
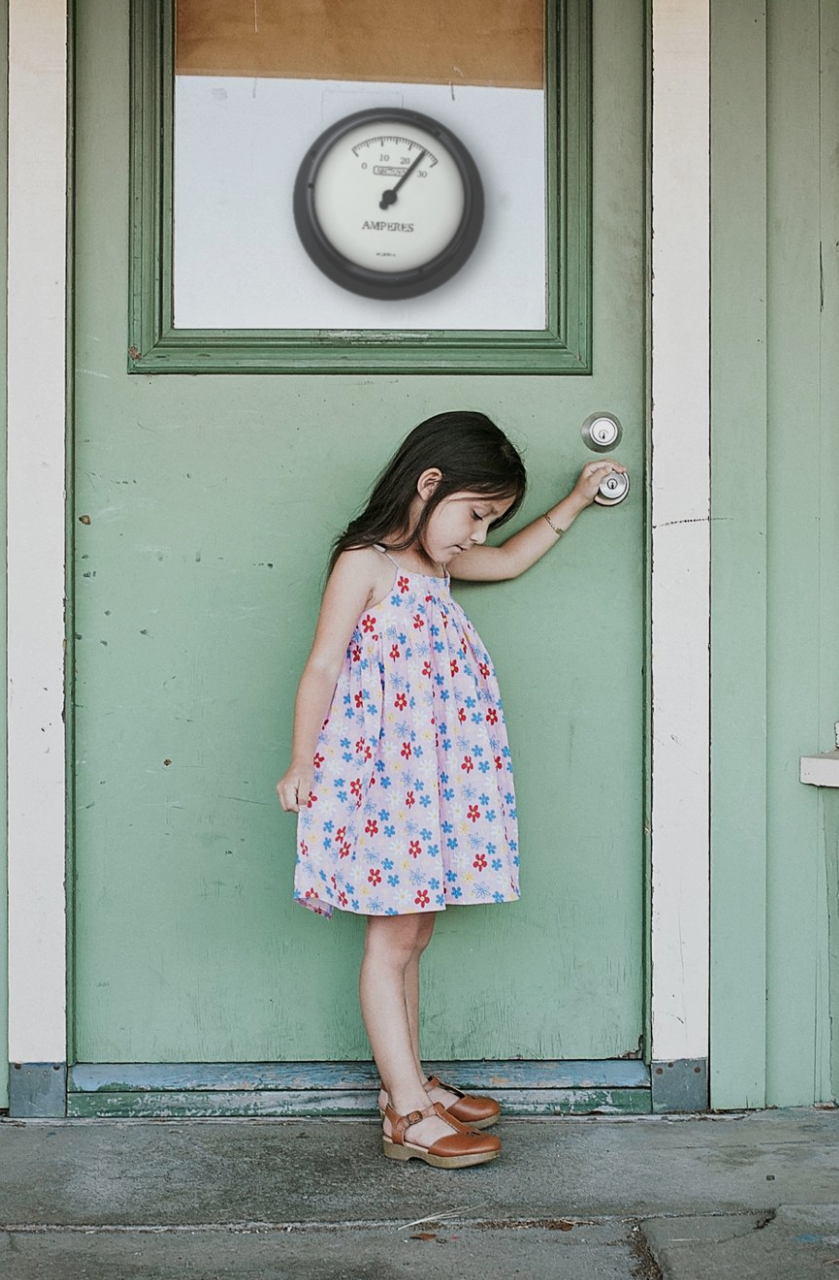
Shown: value=25 unit=A
